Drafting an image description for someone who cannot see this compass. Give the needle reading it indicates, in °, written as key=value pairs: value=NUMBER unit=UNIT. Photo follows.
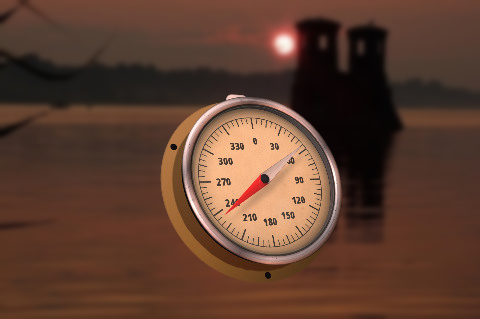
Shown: value=235 unit=°
